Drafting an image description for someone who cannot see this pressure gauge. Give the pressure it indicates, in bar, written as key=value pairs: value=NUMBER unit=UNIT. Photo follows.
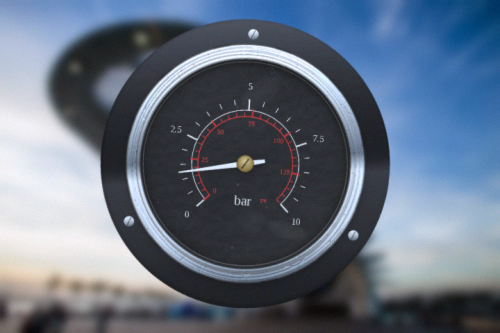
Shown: value=1.25 unit=bar
